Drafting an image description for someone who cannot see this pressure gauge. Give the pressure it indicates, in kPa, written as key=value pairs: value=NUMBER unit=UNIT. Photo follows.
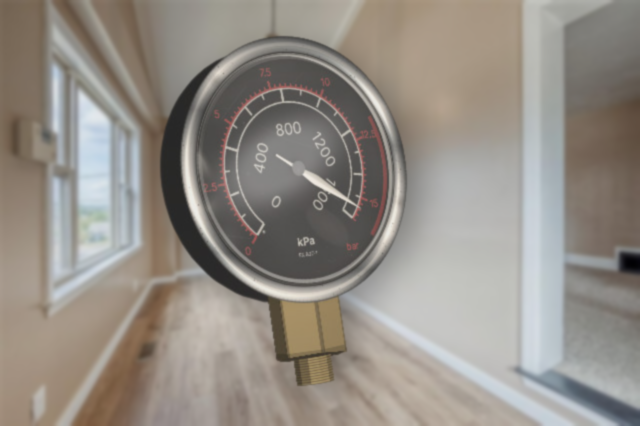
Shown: value=1550 unit=kPa
